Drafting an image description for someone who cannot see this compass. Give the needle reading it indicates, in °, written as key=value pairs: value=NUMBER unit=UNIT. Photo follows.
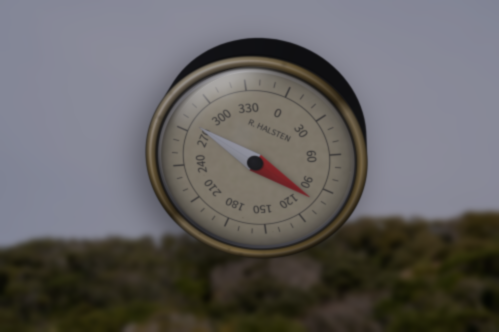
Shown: value=100 unit=°
